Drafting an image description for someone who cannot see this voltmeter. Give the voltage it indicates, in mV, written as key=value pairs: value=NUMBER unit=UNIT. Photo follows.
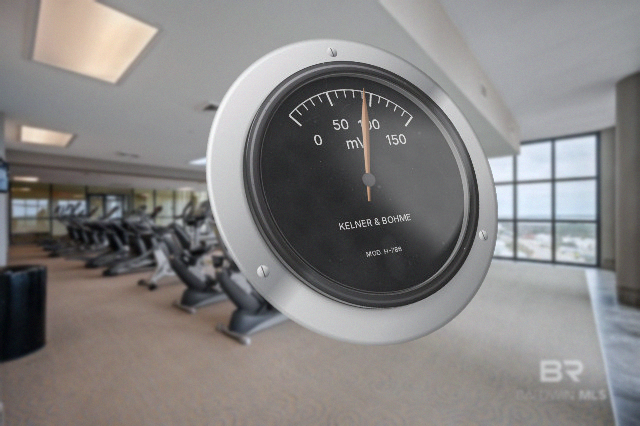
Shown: value=90 unit=mV
